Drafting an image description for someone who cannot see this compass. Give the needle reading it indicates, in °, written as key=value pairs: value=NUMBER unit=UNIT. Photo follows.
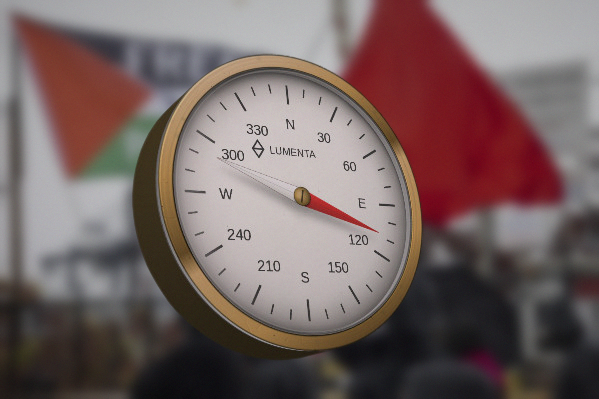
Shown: value=110 unit=°
